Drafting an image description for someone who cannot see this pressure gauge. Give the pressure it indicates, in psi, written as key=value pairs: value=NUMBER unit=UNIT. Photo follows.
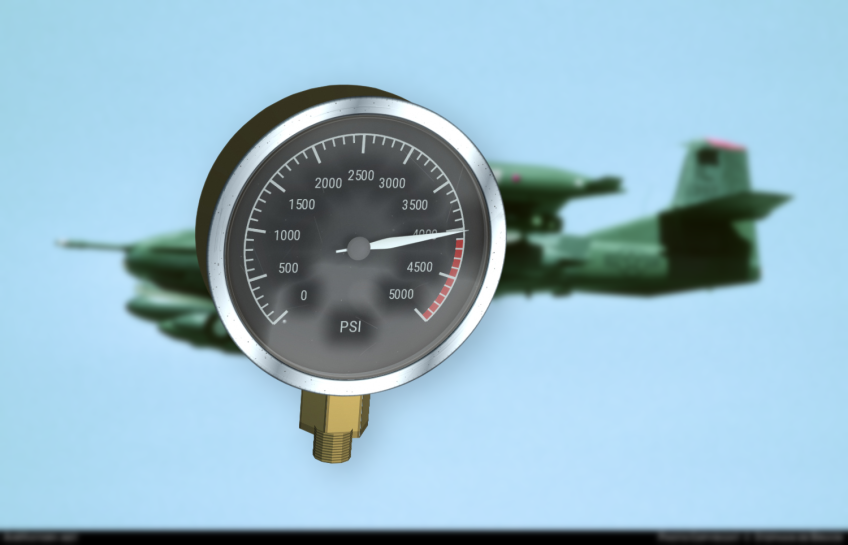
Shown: value=4000 unit=psi
